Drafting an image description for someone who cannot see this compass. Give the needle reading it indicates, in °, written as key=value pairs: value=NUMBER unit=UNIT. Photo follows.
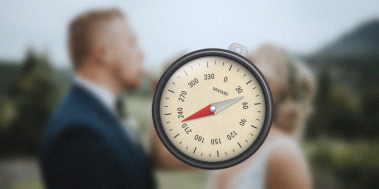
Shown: value=225 unit=°
